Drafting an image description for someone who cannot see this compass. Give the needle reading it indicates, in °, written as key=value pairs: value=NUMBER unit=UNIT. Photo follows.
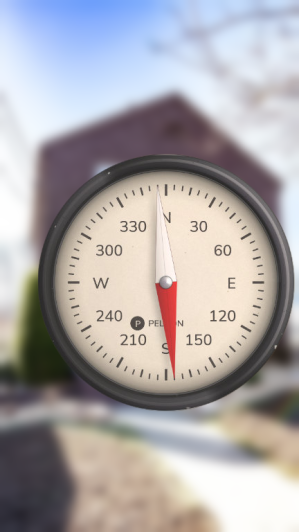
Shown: value=175 unit=°
